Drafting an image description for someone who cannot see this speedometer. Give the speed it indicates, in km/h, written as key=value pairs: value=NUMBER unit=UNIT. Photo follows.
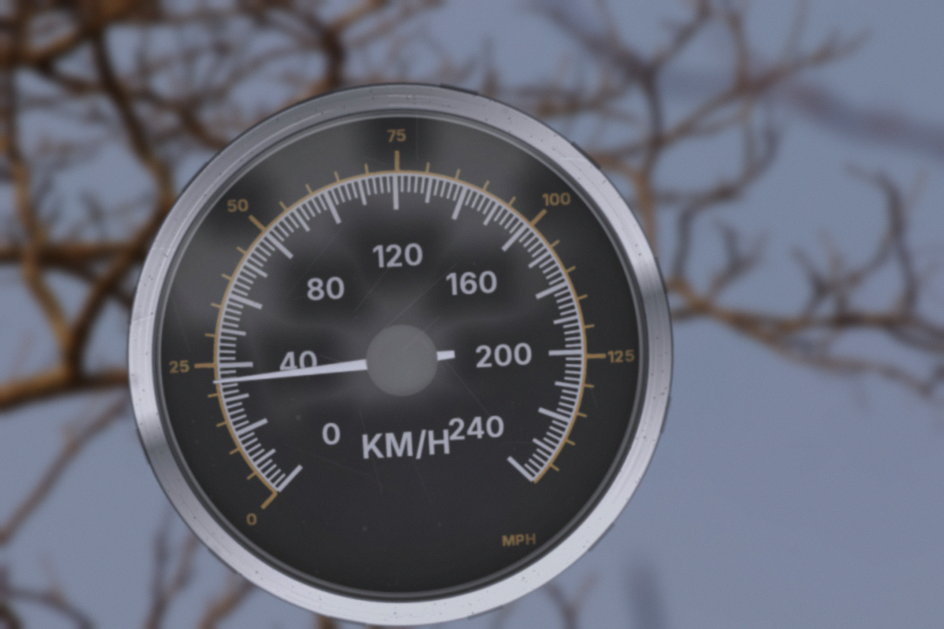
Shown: value=36 unit=km/h
